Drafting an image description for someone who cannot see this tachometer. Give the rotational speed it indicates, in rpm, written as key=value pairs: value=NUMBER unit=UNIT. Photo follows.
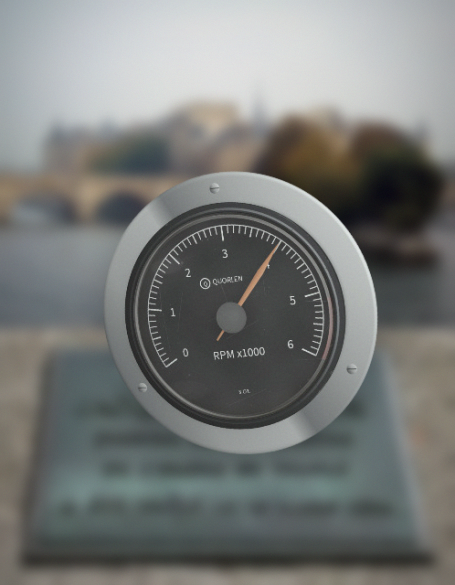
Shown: value=4000 unit=rpm
